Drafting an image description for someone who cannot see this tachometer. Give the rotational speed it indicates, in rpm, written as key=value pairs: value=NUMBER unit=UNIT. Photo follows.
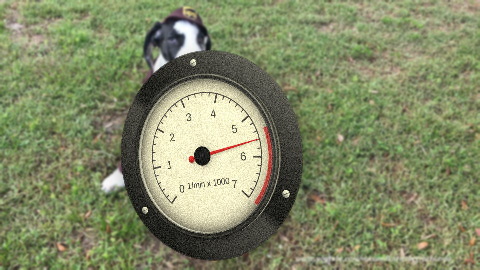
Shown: value=5600 unit=rpm
